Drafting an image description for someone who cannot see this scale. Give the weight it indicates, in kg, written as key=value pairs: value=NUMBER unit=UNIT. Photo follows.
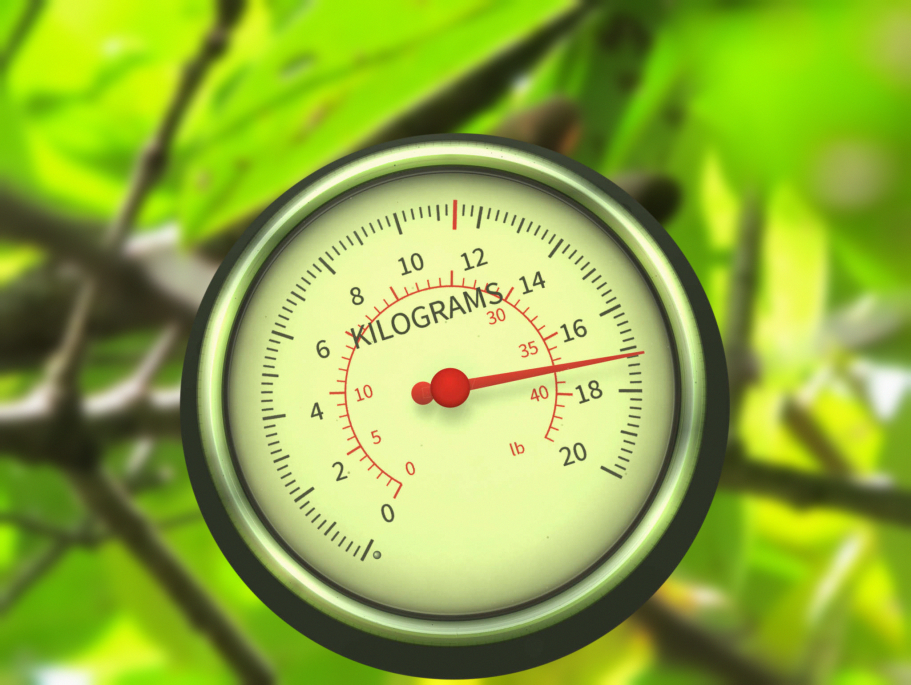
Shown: value=17.2 unit=kg
